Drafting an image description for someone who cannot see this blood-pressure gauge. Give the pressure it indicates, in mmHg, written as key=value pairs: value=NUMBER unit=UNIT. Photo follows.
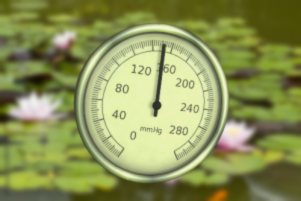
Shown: value=150 unit=mmHg
